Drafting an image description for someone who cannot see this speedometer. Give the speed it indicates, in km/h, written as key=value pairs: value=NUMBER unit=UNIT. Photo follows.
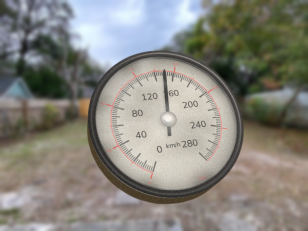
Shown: value=150 unit=km/h
